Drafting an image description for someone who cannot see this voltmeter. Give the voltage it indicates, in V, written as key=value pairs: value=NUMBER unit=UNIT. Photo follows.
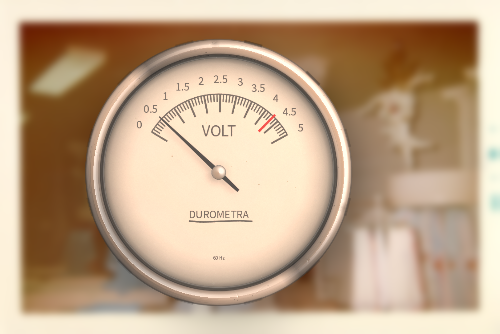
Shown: value=0.5 unit=V
